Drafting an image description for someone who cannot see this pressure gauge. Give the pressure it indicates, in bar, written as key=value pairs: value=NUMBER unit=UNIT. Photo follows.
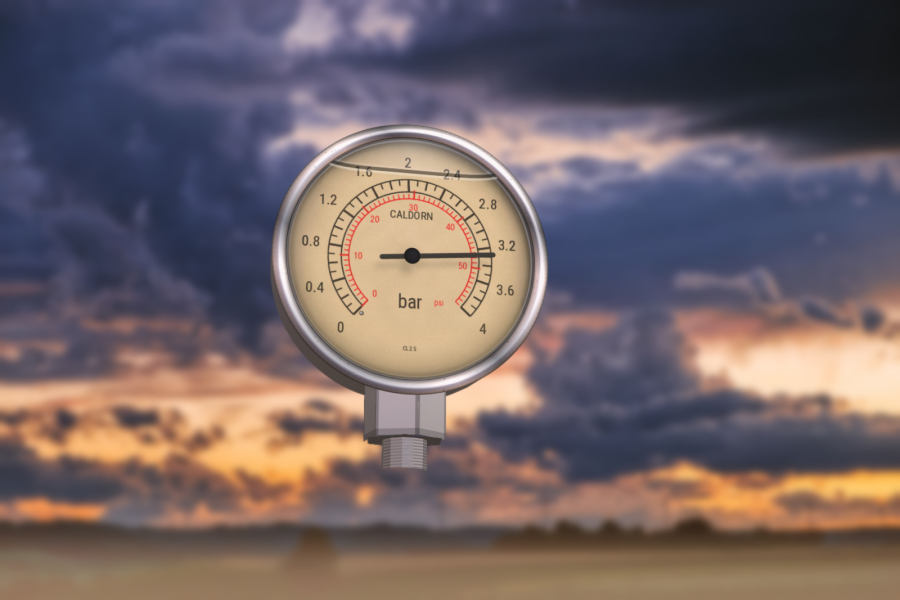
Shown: value=3.3 unit=bar
